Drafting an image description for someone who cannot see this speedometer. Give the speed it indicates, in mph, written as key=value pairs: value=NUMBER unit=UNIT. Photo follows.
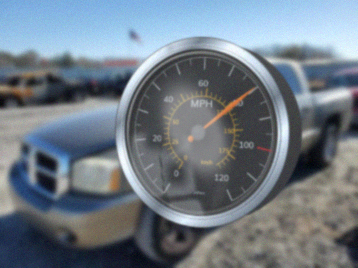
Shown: value=80 unit=mph
